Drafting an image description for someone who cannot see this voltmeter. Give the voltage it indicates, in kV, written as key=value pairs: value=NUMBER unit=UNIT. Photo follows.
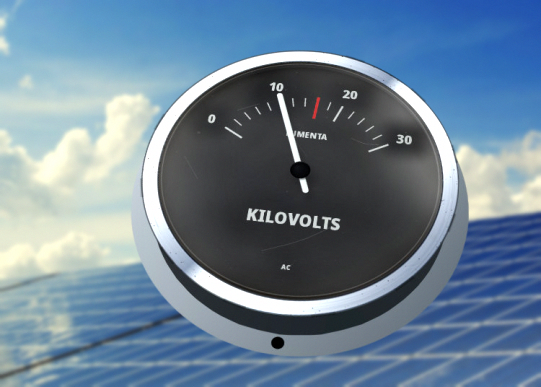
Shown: value=10 unit=kV
